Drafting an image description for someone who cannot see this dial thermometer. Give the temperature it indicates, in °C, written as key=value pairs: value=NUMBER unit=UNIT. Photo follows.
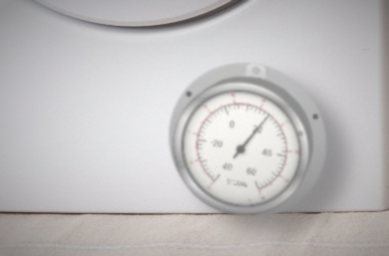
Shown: value=20 unit=°C
